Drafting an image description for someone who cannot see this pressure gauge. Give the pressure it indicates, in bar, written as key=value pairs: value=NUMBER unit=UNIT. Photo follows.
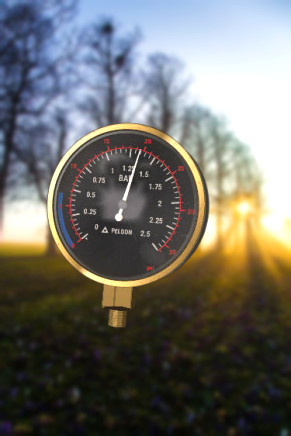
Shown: value=1.35 unit=bar
